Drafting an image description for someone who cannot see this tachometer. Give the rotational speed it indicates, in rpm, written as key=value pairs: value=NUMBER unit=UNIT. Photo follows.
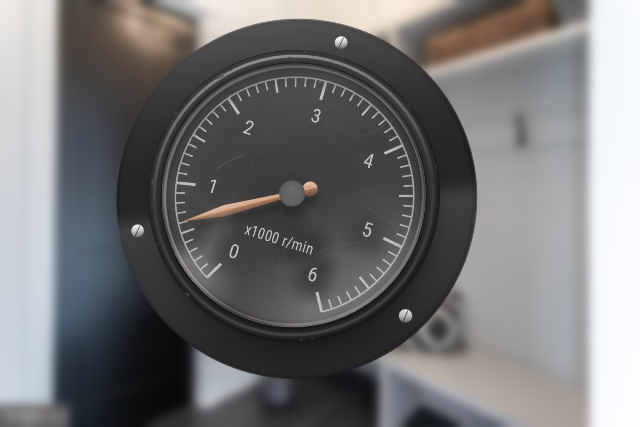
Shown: value=600 unit=rpm
